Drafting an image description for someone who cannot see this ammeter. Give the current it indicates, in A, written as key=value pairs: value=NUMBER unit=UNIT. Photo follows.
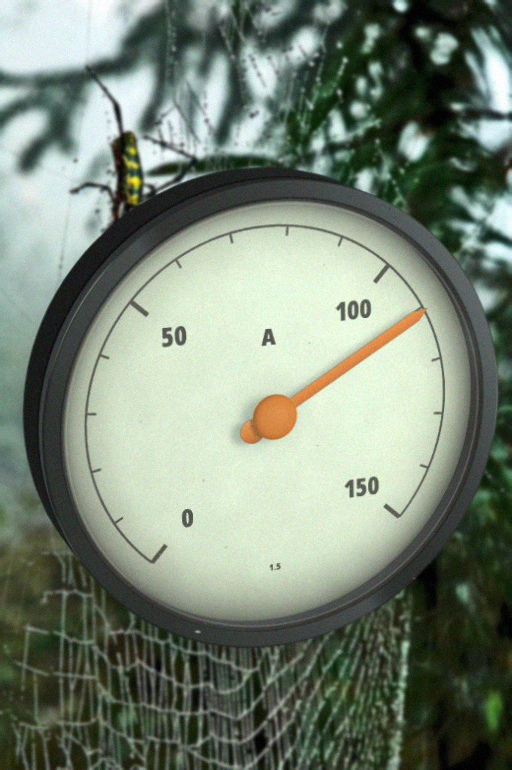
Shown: value=110 unit=A
